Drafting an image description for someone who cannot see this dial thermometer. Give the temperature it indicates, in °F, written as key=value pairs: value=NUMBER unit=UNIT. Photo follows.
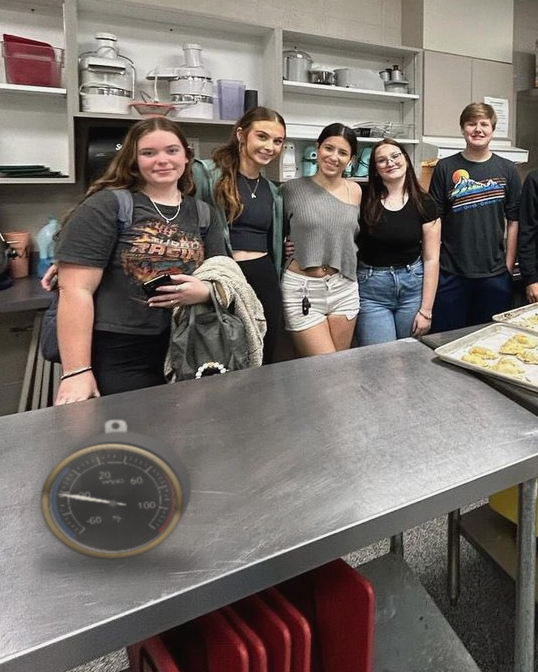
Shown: value=-20 unit=°F
